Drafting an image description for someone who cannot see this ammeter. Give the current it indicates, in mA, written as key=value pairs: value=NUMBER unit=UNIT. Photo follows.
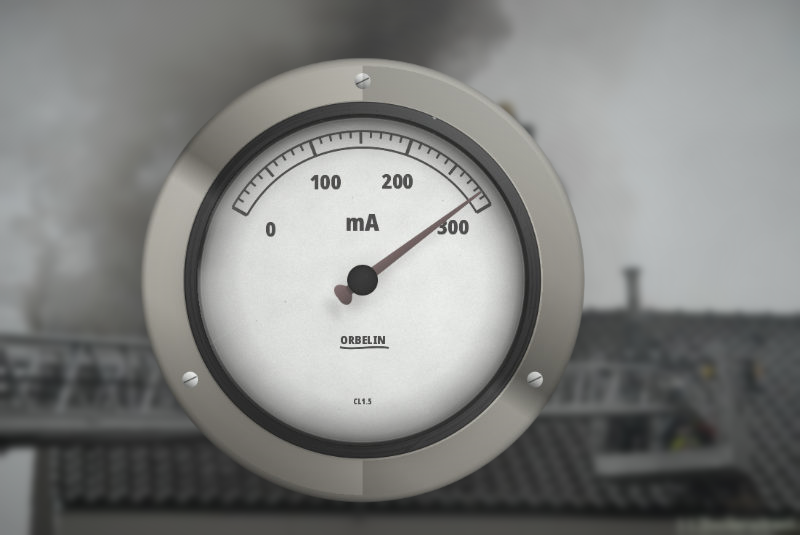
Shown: value=285 unit=mA
